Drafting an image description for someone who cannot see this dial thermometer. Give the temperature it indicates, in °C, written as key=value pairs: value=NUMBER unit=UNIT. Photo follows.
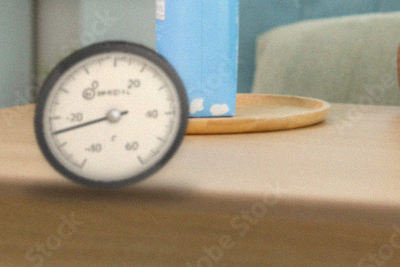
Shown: value=-25 unit=°C
